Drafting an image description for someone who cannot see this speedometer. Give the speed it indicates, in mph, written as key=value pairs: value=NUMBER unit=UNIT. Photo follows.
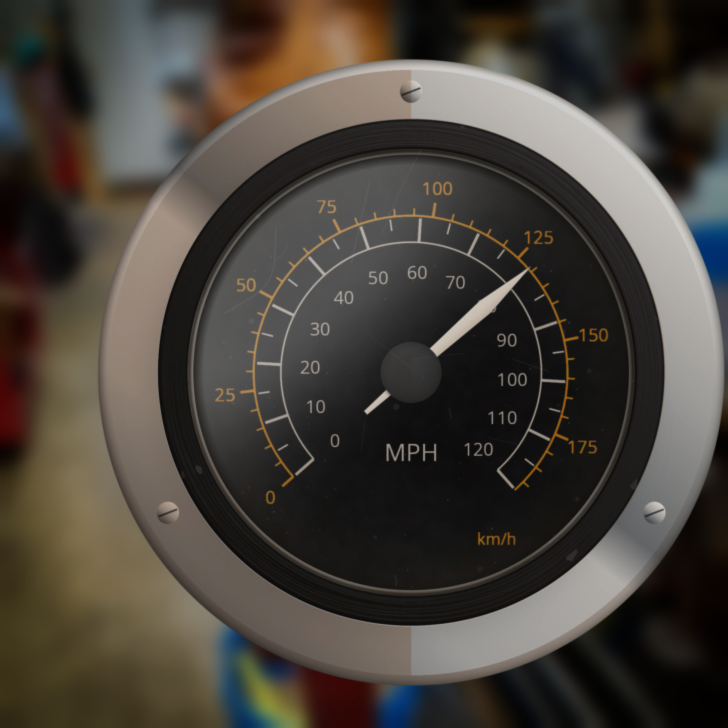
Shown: value=80 unit=mph
